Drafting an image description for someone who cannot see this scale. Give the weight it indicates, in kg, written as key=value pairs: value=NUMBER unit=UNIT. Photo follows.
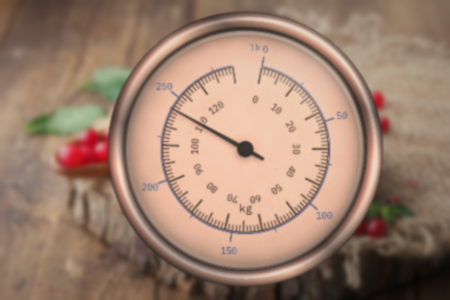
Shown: value=110 unit=kg
